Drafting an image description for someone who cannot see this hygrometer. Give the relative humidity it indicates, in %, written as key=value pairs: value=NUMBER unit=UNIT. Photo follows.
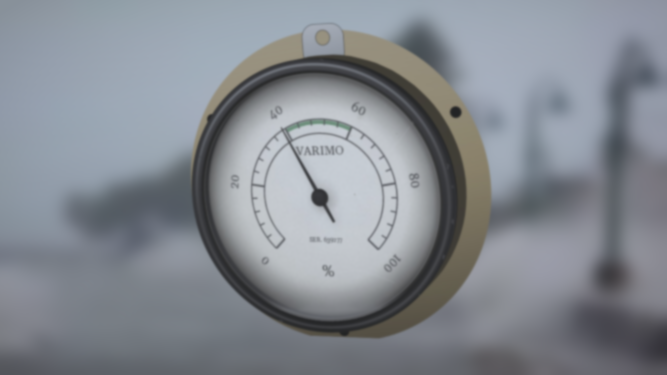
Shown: value=40 unit=%
